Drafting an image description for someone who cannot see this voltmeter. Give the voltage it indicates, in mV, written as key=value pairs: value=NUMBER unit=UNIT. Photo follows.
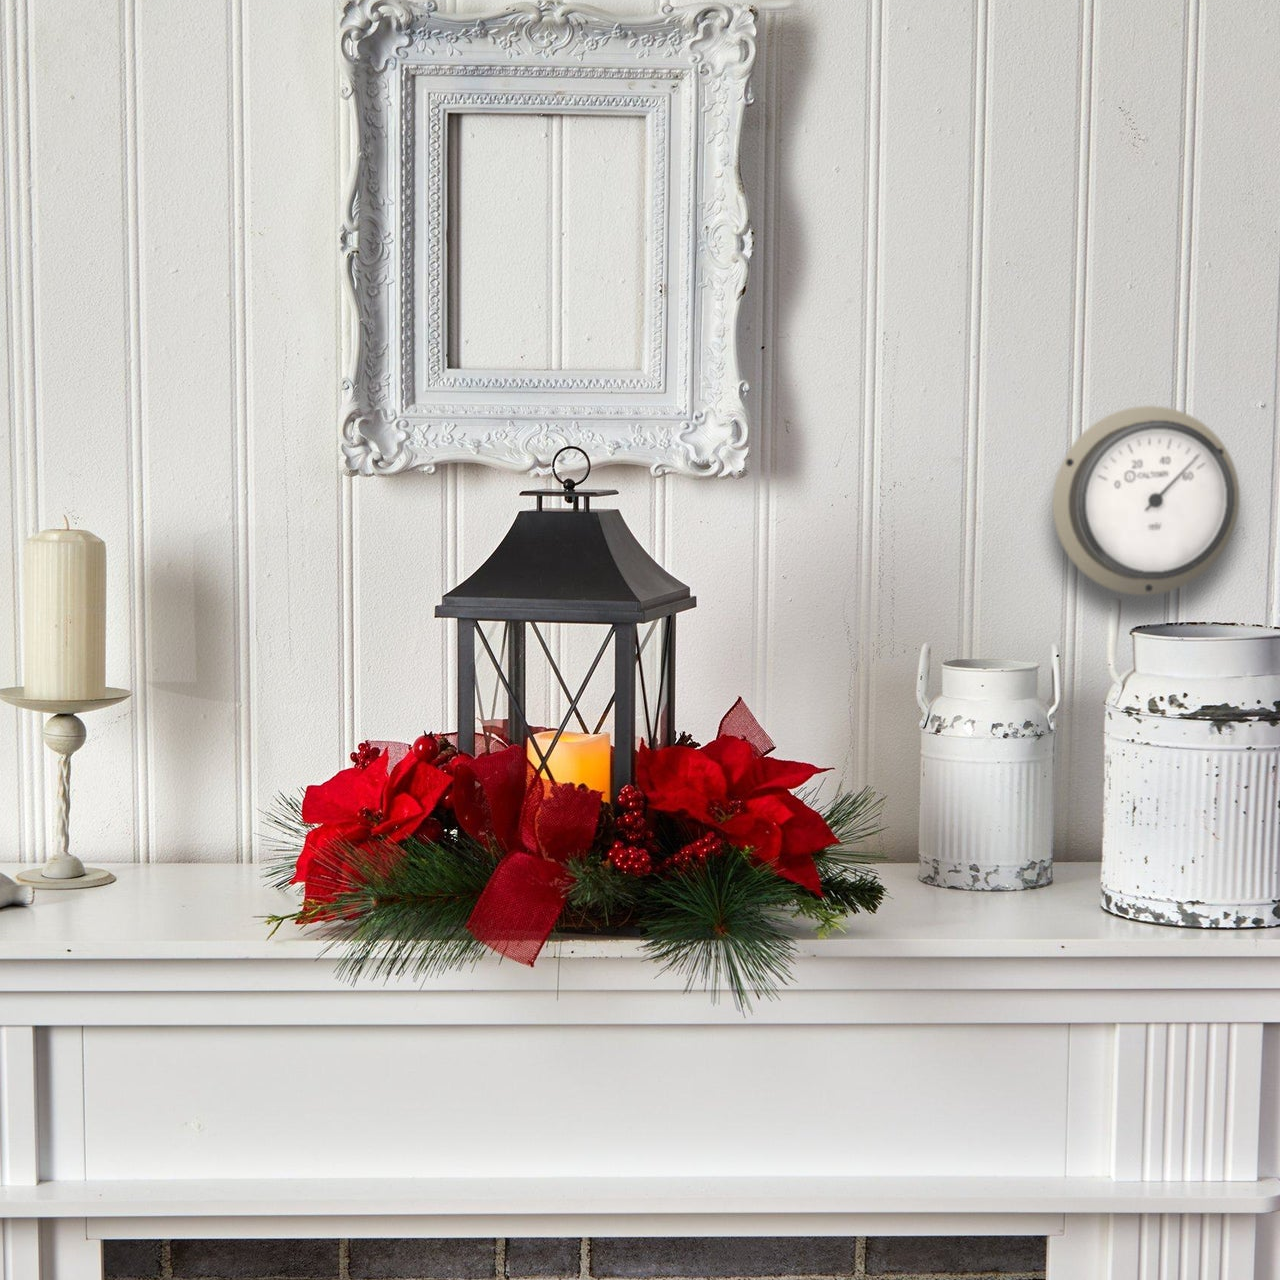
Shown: value=55 unit=mV
